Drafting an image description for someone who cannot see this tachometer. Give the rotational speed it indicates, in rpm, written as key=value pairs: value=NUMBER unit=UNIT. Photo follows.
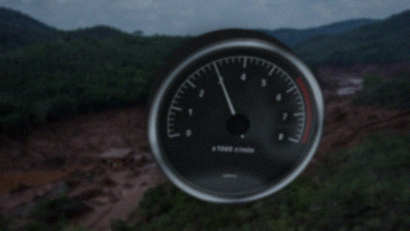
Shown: value=3000 unit=rpm
